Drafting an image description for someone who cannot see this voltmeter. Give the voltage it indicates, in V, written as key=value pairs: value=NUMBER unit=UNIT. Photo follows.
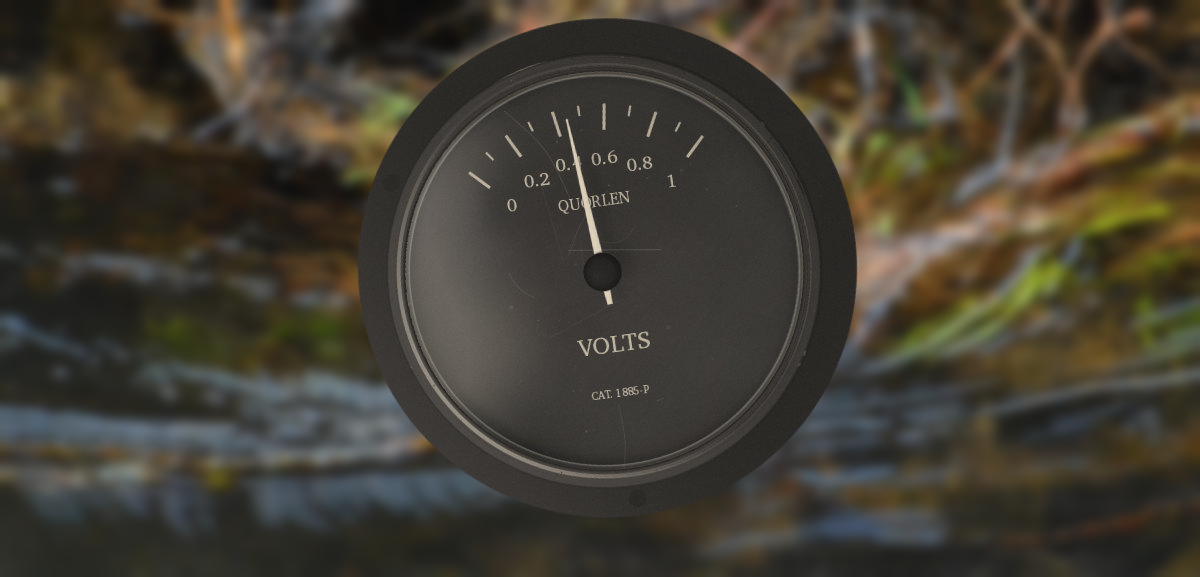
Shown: value=0.45 unit=V
